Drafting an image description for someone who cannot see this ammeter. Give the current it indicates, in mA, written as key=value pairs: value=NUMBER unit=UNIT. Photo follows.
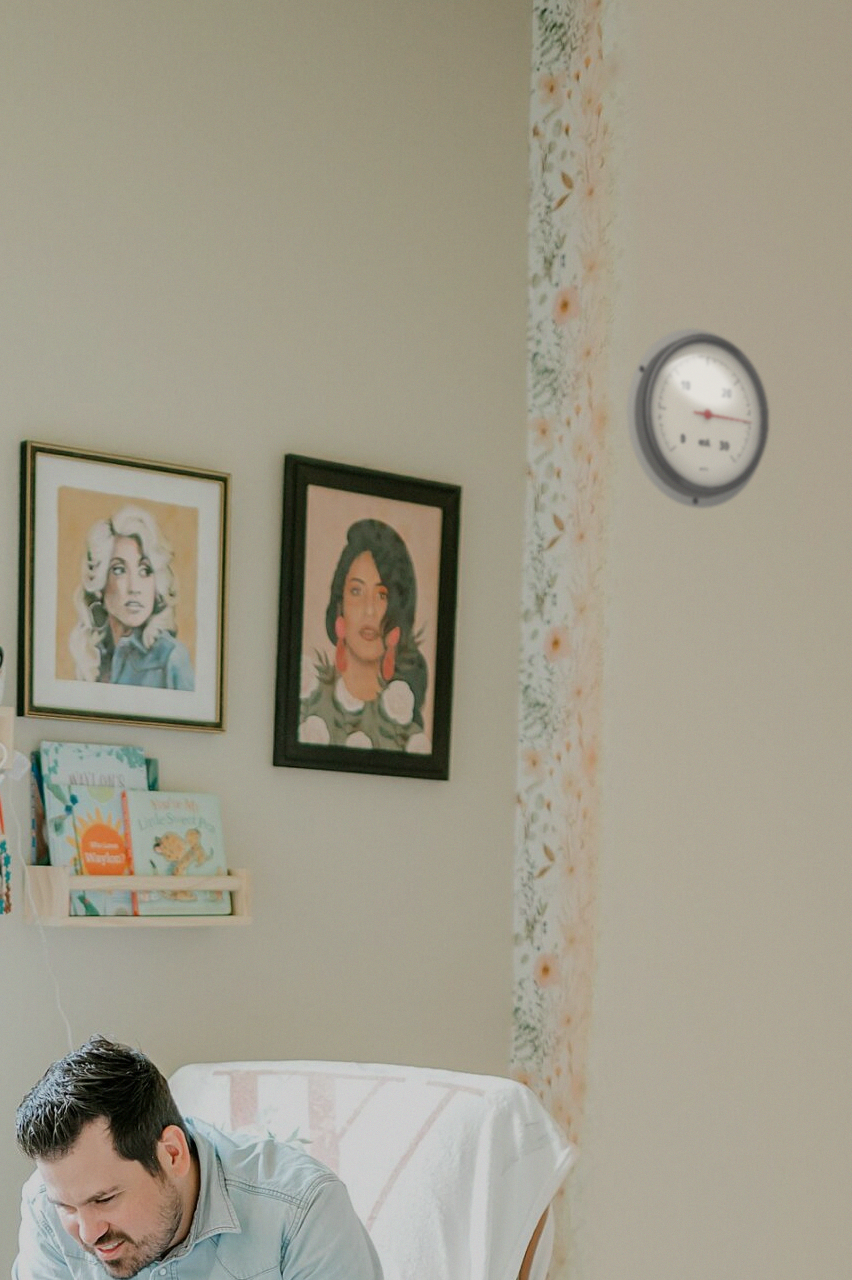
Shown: value=25 unit=mA
